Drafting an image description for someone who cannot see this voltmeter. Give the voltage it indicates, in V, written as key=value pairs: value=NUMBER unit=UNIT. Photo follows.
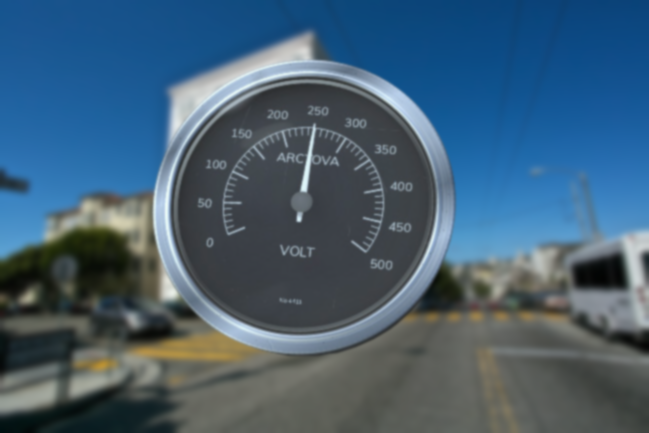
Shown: value=250 unit=V
